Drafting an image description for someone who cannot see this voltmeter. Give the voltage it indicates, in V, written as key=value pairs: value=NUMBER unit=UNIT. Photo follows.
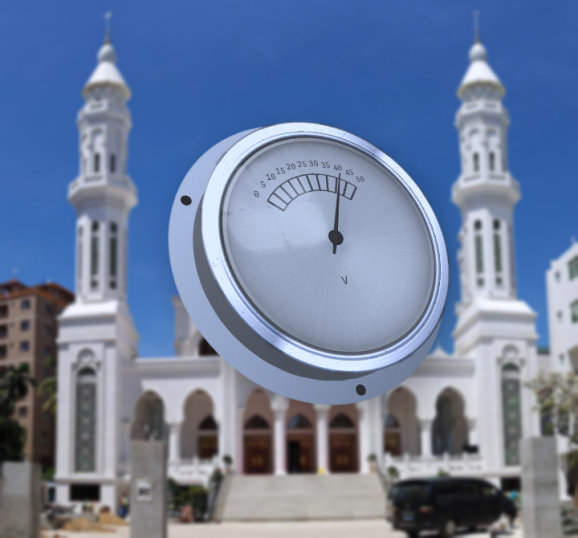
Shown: value=40 unit=V
